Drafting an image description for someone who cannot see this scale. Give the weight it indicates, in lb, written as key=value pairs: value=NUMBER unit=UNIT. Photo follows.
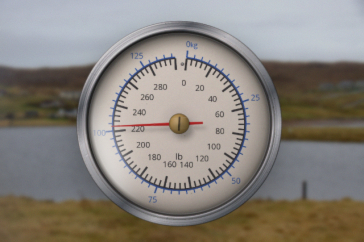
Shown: value=224 unit=lb
